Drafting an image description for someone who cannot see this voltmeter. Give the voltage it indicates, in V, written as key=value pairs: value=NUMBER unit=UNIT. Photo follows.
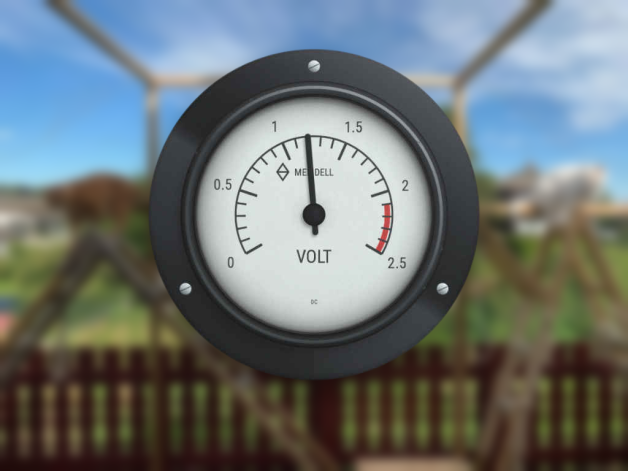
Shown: value=1.2 unit=V
